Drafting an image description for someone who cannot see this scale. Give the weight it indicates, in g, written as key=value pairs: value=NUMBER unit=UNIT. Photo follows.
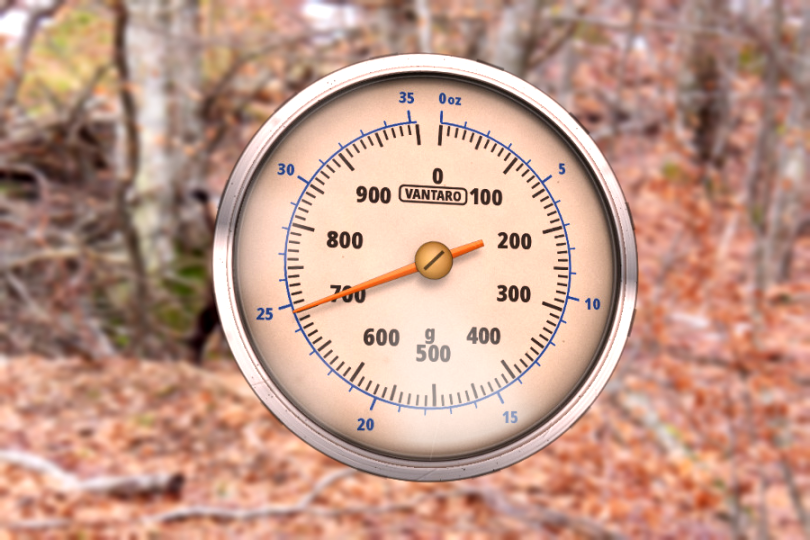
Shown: value=700 unit=g
